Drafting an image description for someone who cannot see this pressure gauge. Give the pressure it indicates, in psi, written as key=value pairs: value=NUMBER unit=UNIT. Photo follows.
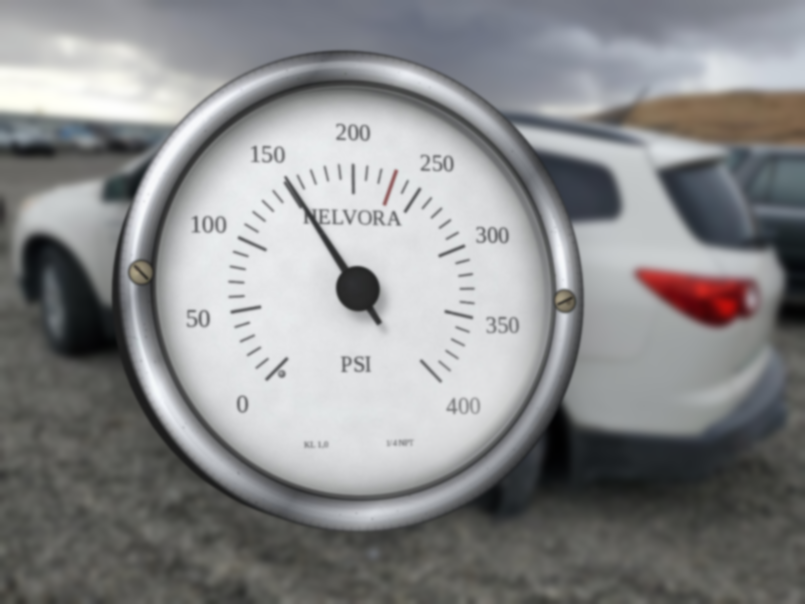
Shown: value=150 unit=psi
